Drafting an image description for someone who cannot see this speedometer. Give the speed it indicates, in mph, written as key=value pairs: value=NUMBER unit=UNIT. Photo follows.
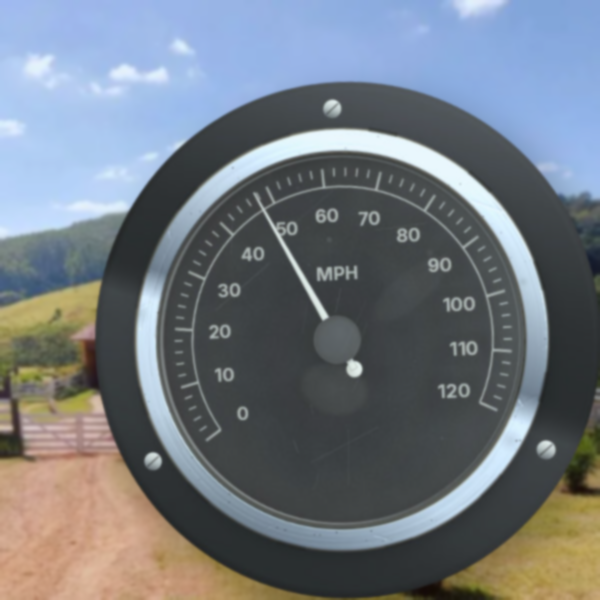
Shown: value=48 unit=mph
